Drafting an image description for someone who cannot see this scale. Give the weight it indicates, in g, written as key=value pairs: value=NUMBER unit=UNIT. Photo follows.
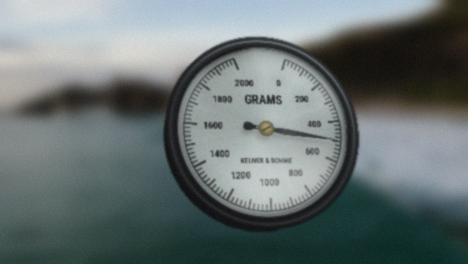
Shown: value=500 unit=g
